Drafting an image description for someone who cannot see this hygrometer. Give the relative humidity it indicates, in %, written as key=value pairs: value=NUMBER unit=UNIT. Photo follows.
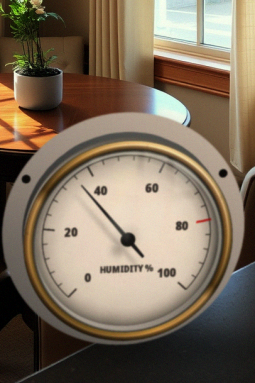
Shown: value=36 unit=%
